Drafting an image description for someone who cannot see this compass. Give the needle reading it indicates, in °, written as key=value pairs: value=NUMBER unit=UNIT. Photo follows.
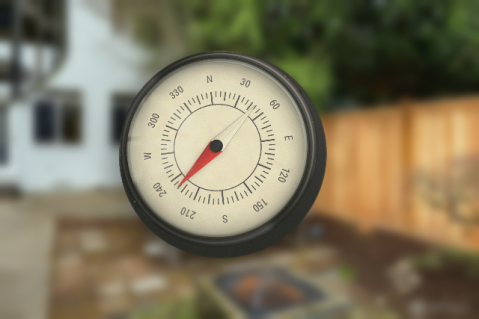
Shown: value=230 unit=°
